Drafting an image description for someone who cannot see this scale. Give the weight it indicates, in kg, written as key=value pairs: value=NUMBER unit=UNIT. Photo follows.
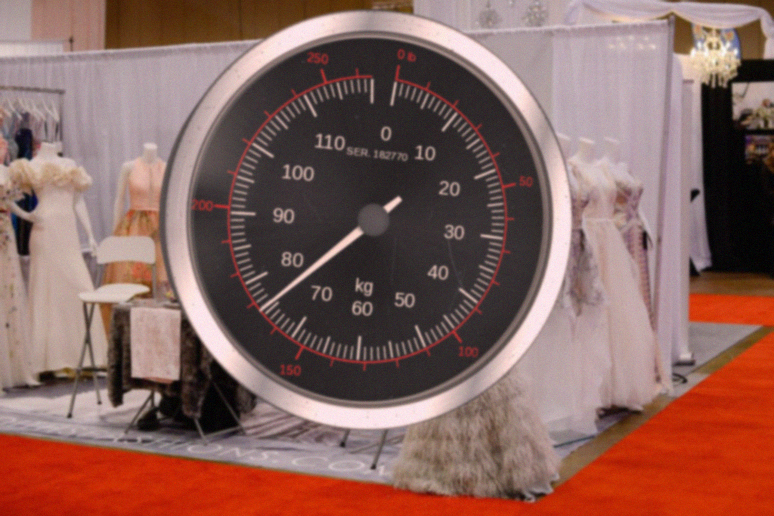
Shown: value=76 unit=kg
